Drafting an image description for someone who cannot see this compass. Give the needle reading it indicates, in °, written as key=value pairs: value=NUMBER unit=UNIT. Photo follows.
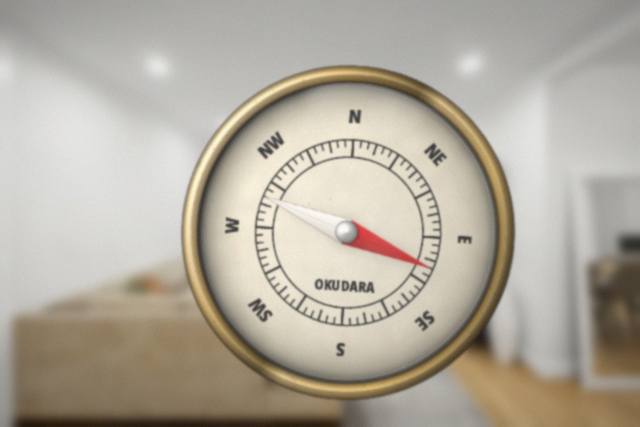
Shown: value=110 unit=°
